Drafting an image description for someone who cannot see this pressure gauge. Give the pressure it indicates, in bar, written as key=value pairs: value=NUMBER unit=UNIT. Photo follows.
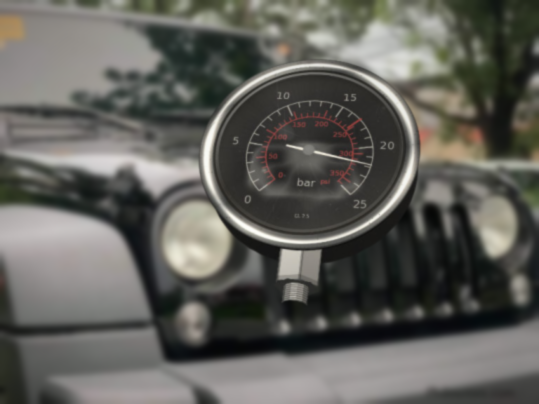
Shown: value=22 unit=bar
